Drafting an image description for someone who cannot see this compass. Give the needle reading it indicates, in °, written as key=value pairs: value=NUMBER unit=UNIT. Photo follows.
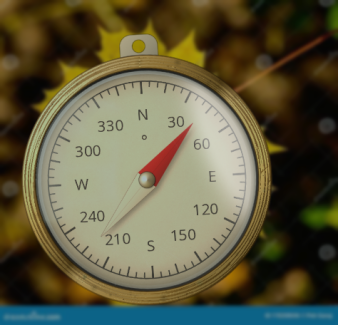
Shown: value=42.5 unit=°
